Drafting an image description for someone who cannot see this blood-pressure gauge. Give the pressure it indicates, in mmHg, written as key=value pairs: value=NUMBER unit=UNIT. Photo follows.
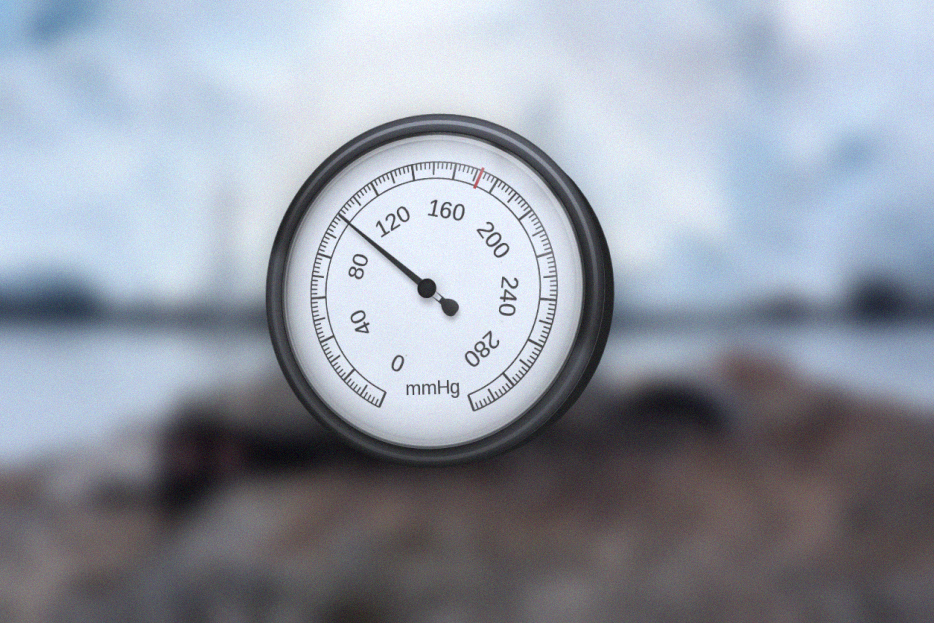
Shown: value=100 unit=mmHg
